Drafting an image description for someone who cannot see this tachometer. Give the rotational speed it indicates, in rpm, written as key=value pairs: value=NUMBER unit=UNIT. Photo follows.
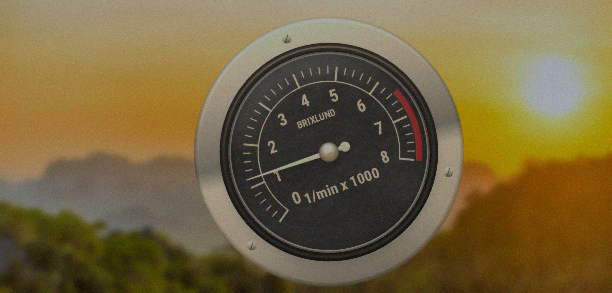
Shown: value=1200 unit=rpm
